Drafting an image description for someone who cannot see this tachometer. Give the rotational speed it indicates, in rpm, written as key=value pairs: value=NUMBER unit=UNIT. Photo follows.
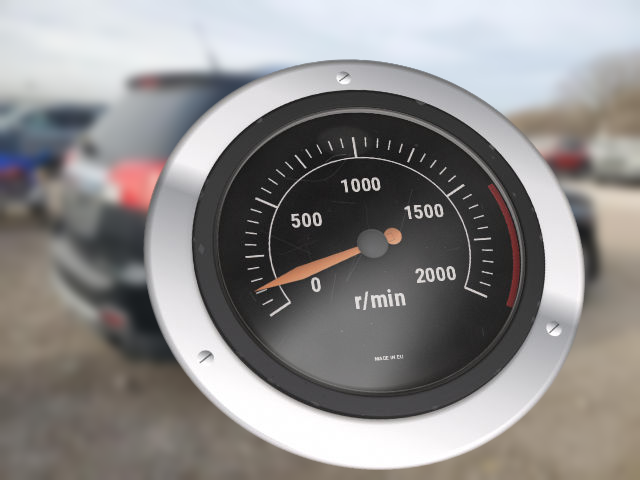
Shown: value=100 unit=rpm
